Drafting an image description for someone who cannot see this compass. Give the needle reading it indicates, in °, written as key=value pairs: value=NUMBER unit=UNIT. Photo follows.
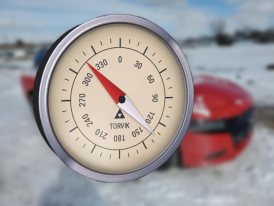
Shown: value=315 unit=°
